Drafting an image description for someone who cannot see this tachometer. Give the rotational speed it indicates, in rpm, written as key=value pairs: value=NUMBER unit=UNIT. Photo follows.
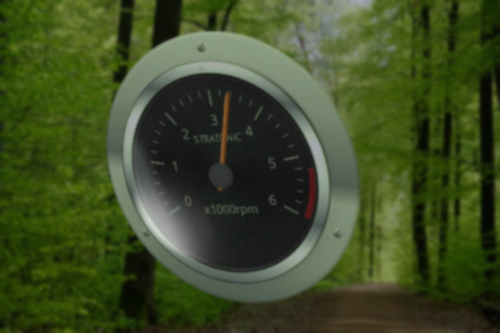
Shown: value=3400 unit=rpm
